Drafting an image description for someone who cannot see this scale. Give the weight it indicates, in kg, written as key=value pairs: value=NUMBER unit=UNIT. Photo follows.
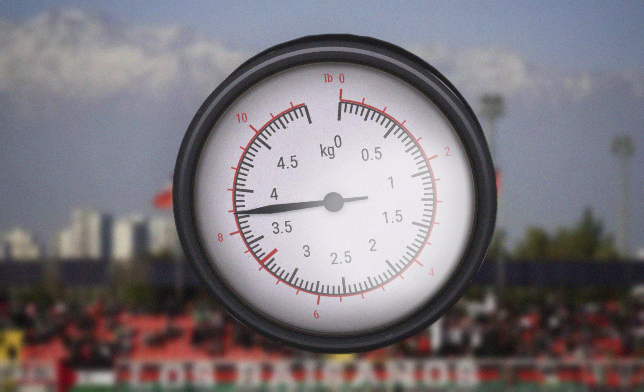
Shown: value=3.8 unit=kg
